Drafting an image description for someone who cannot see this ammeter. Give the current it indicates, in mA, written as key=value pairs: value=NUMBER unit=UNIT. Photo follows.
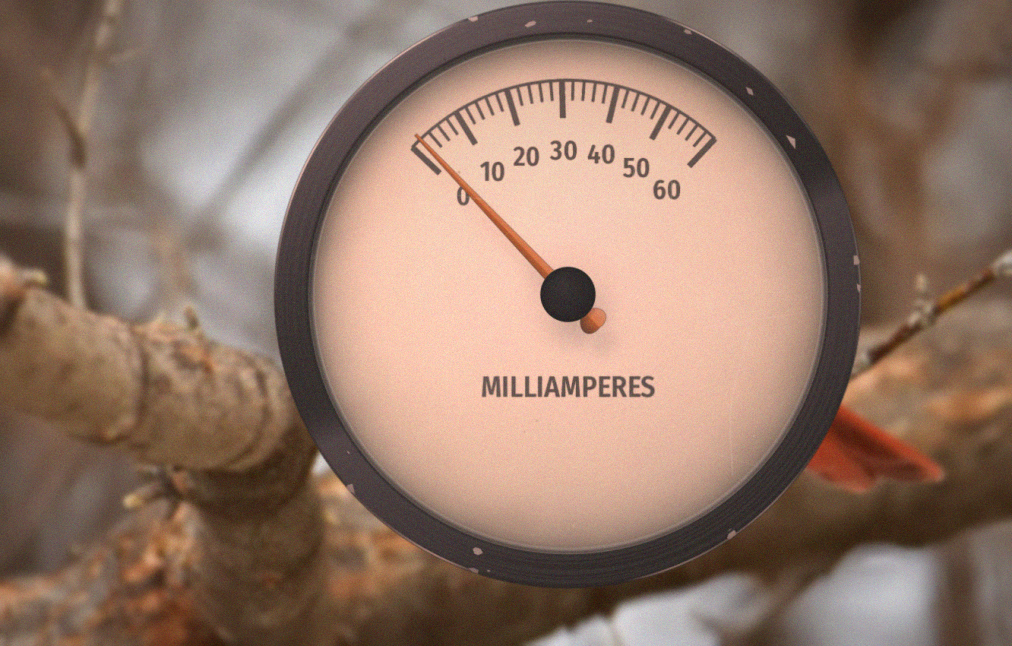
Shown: value=2 unit=mA
